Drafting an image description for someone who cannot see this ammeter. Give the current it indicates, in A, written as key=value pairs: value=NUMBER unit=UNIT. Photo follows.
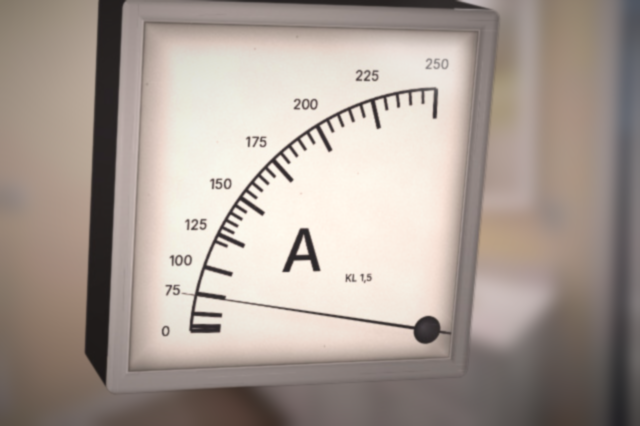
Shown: value=75 unit=A
